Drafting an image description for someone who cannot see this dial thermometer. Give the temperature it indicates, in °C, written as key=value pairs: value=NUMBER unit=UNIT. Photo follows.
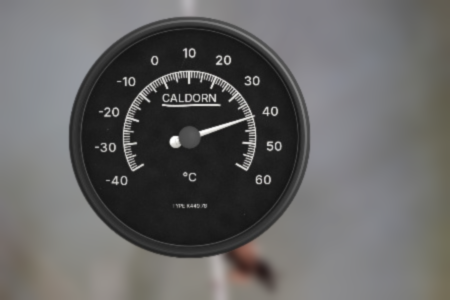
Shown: value=40 unit=°C
